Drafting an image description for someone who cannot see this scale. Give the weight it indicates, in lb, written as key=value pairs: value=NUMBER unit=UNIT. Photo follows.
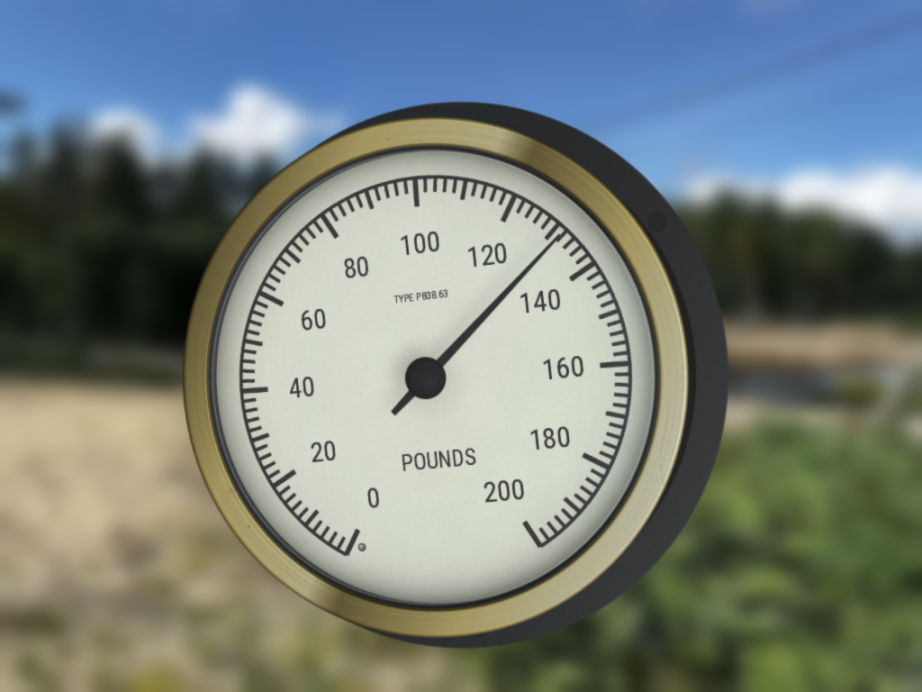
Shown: value=132 unit=lb
